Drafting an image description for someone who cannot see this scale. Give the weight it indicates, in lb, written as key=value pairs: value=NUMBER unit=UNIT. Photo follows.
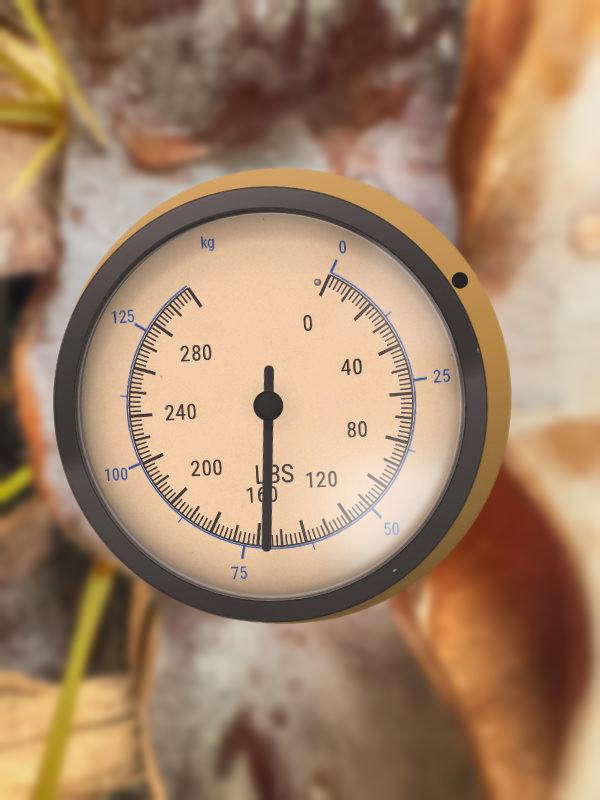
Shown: value=156 unit=lb
